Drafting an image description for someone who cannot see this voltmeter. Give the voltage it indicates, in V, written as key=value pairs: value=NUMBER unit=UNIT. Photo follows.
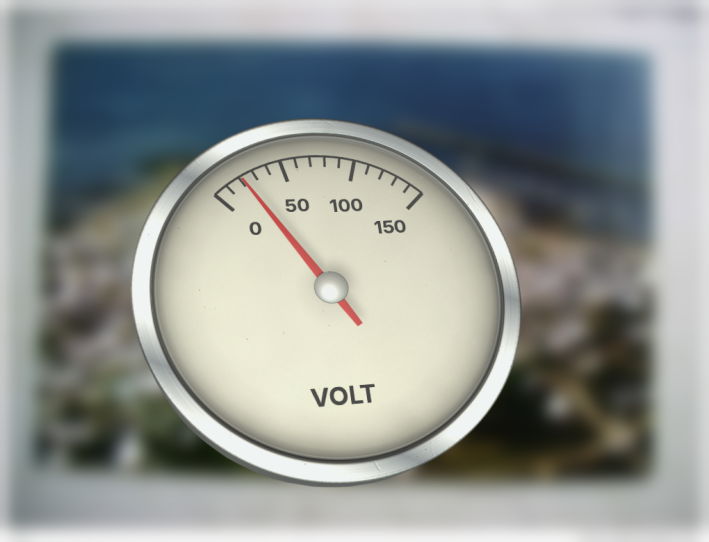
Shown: value=20 unit=V
